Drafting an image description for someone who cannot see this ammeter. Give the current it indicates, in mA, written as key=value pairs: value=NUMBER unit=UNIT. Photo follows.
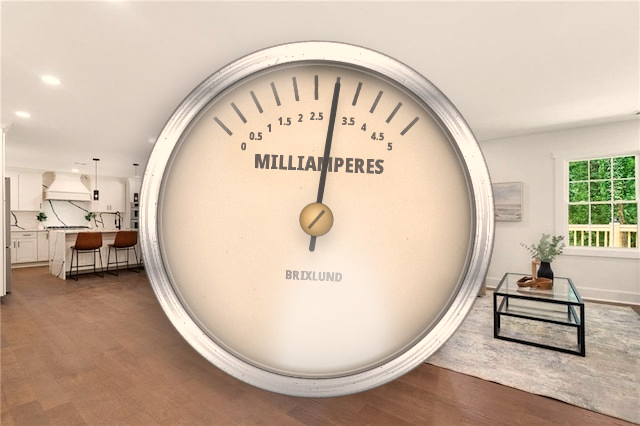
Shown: value=3 unit=mA
